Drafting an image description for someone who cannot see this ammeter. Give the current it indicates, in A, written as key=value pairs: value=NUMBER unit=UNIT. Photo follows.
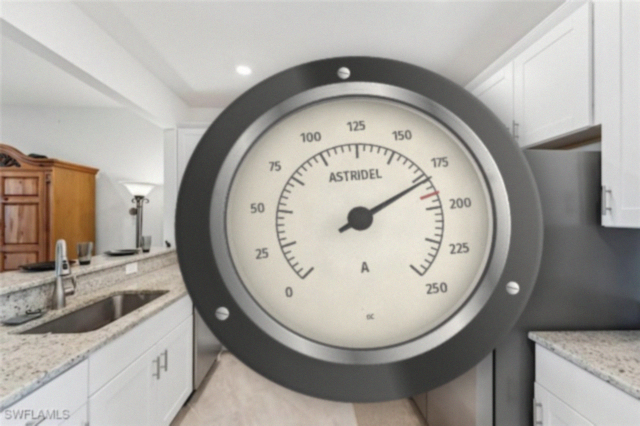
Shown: value=180 unit=A
